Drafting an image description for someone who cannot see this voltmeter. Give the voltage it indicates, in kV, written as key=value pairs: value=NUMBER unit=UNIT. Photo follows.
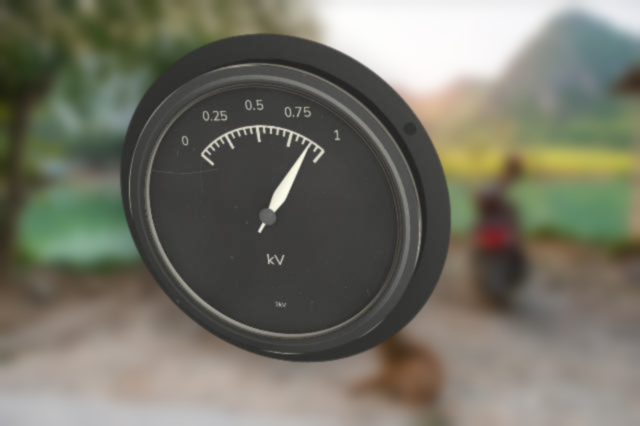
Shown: value=0.9 unit=kV
